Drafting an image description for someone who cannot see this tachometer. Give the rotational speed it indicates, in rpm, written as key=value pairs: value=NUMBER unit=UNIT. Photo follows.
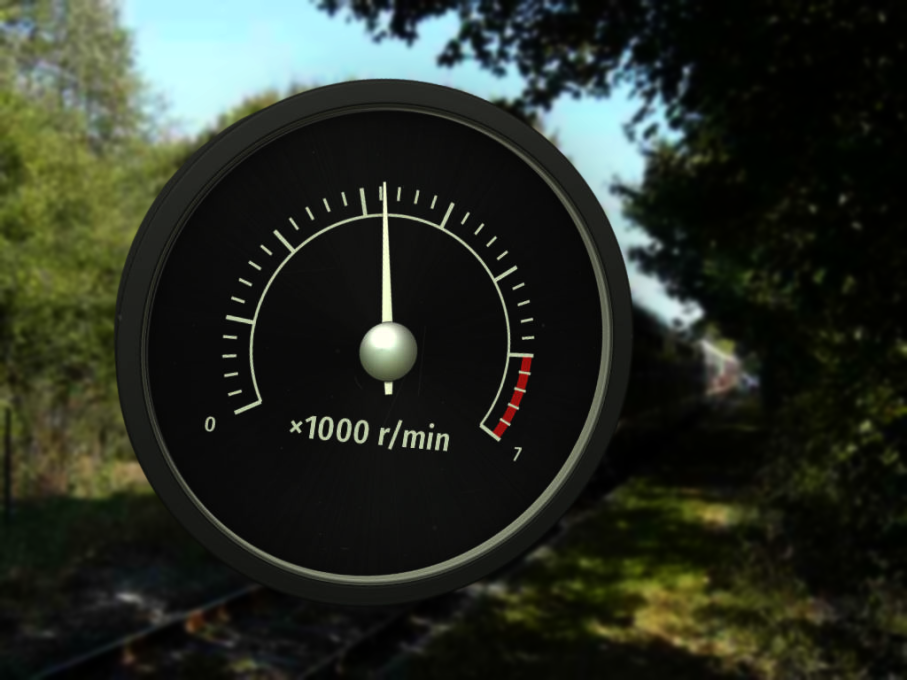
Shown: value=3200 unit=rpm
